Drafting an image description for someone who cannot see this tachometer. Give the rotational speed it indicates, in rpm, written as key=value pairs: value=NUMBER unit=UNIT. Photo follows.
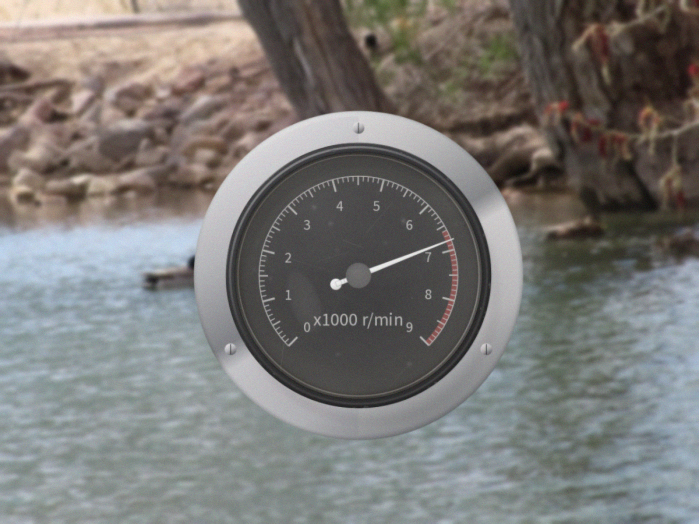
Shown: value=6800 unit=rpm
